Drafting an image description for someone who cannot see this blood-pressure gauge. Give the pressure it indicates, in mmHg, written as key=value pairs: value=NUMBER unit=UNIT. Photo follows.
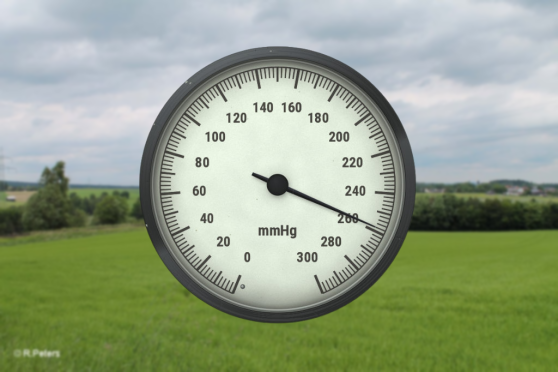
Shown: value=258 unit=mmHg
